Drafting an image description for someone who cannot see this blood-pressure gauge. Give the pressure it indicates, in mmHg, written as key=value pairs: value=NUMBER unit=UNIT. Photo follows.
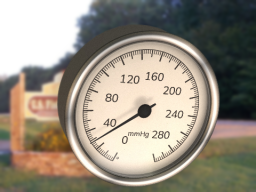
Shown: value=30 unit=mmHg
